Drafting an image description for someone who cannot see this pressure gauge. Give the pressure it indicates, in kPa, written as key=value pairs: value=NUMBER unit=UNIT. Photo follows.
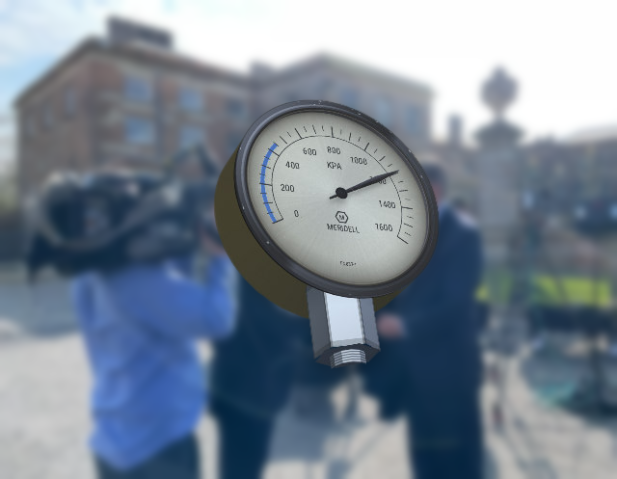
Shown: value=1200 unit=kPa
